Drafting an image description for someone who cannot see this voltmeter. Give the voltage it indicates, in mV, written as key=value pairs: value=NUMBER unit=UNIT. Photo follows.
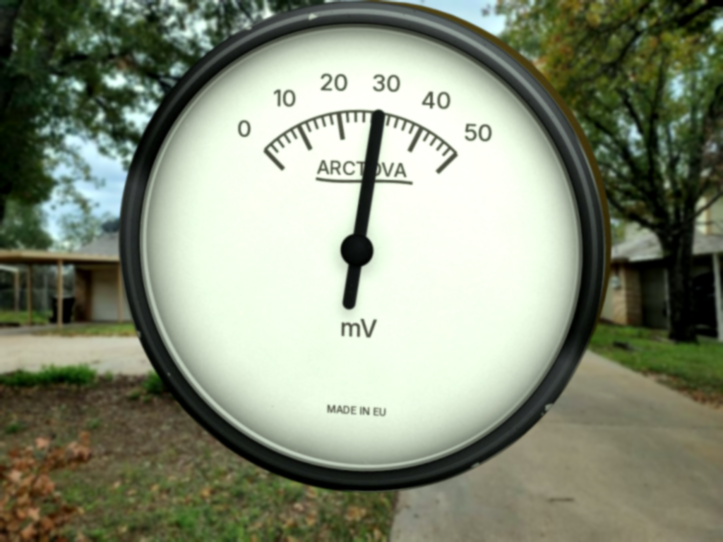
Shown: value=30 unit=mV
